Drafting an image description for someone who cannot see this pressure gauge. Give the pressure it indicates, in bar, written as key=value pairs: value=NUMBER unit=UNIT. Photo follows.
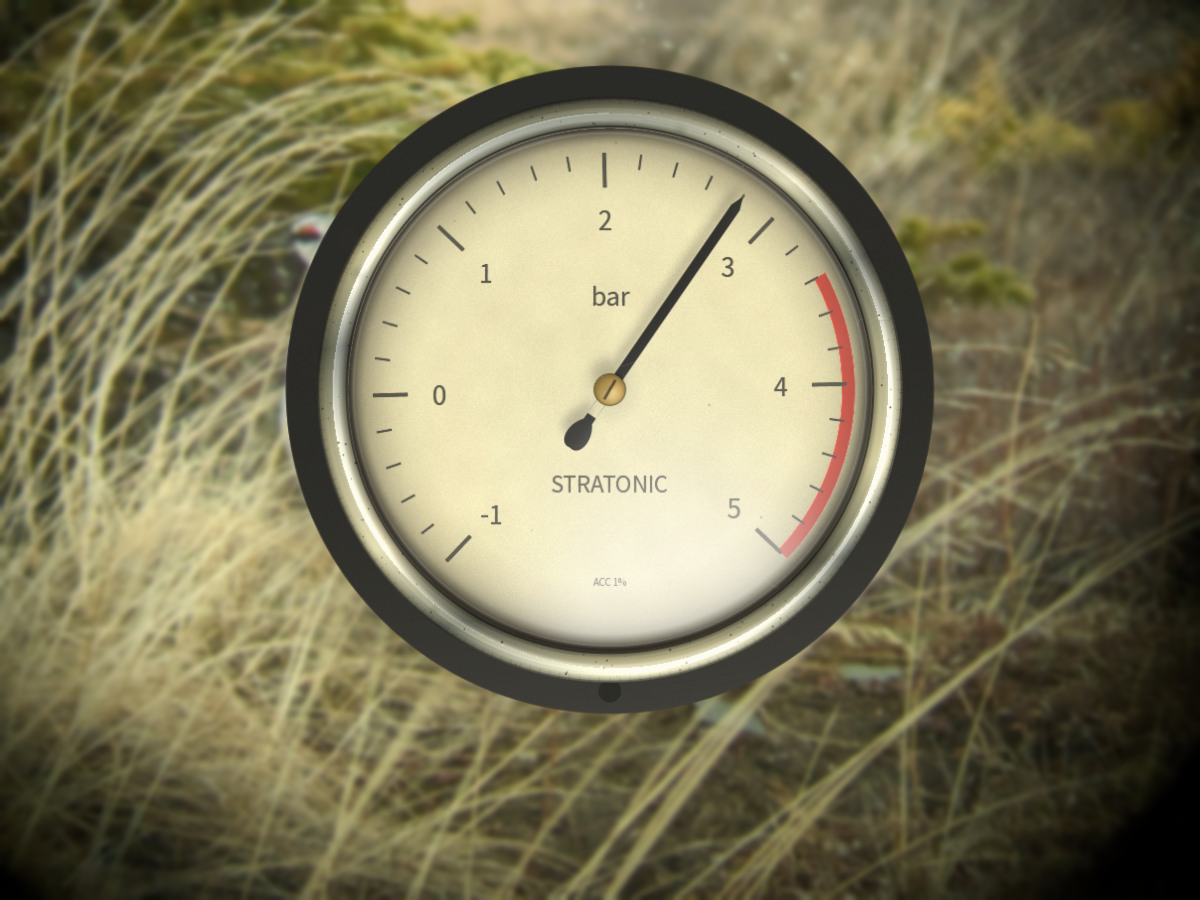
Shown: value=2.8 unit=bar
